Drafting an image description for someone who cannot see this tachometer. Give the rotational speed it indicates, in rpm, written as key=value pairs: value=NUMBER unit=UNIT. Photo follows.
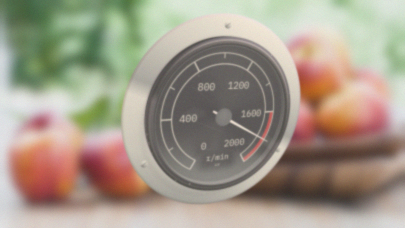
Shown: value=1800 unit=rpm
